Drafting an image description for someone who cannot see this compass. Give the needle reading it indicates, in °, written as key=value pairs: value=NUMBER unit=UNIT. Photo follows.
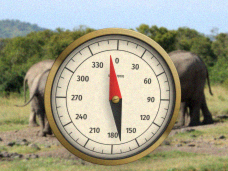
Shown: value=350 unit=°
